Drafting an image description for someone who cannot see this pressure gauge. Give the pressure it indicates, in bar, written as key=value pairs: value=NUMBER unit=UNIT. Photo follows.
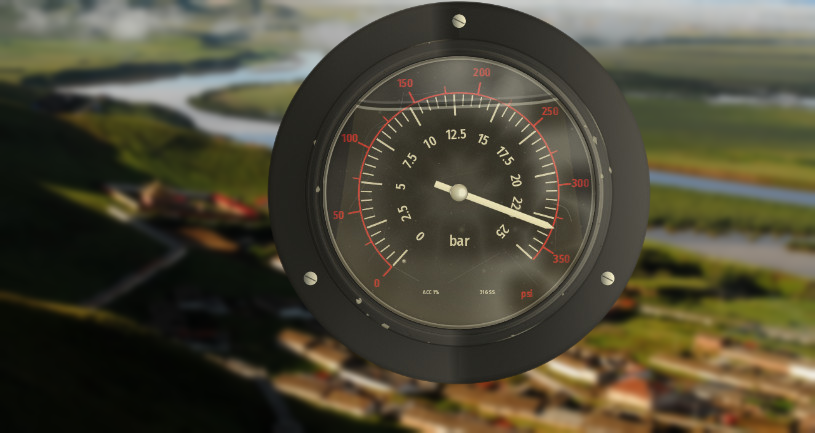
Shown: value=23 unit=bar
